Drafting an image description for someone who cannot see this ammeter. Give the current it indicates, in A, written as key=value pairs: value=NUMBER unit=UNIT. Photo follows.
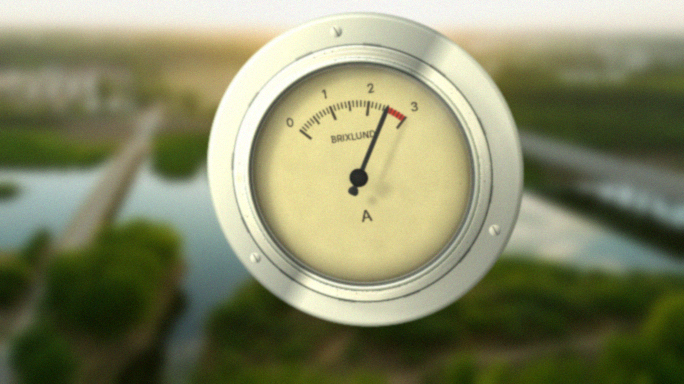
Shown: value=2.5 unit=A
